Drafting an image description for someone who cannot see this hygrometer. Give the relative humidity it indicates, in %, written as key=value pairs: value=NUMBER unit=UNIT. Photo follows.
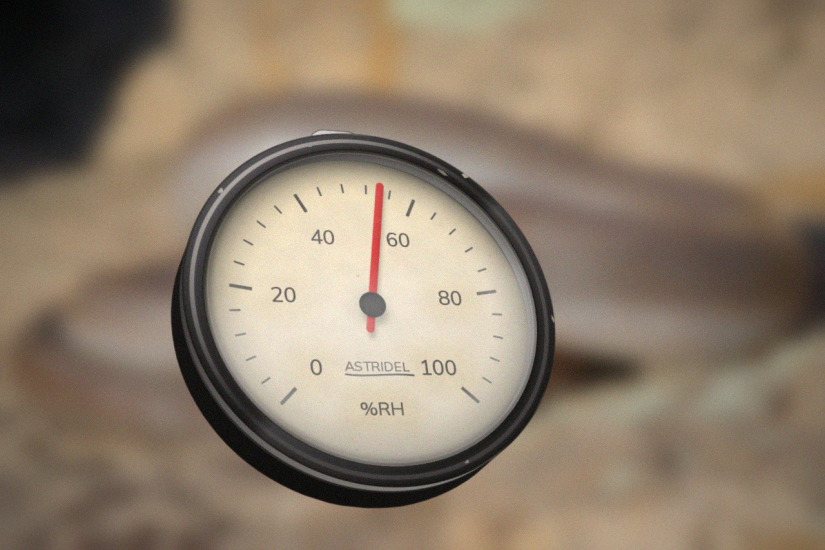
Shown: value=54 unit=%
